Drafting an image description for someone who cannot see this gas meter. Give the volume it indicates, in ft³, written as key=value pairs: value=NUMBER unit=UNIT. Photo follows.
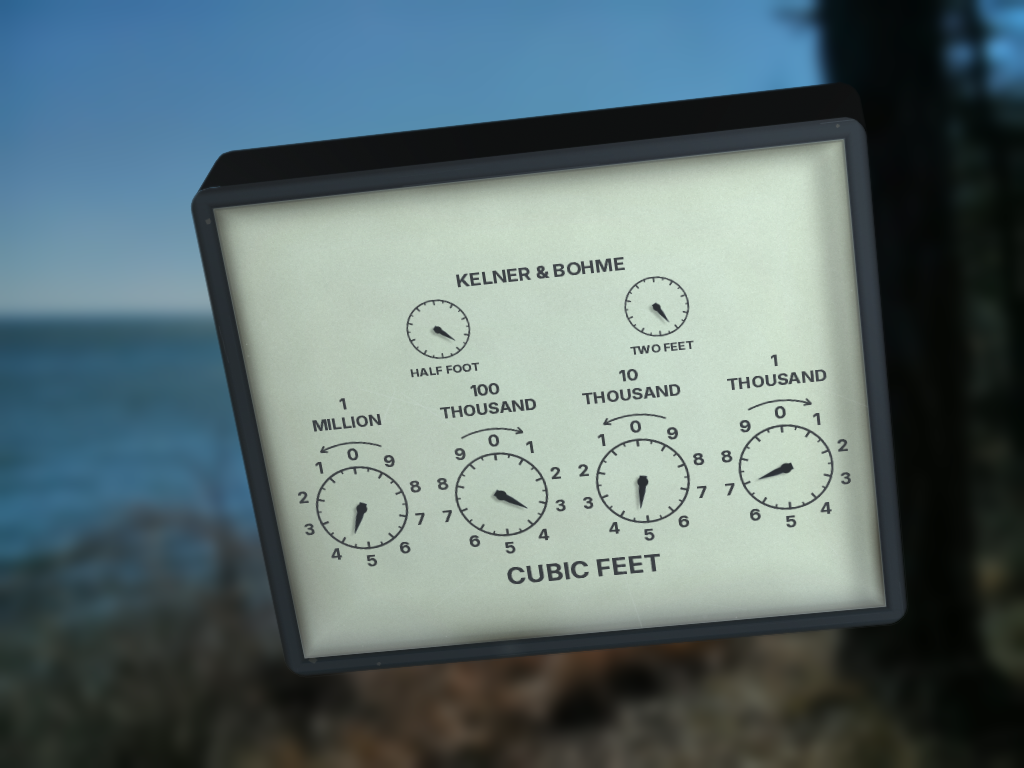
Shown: value=434700 unit=ft³
